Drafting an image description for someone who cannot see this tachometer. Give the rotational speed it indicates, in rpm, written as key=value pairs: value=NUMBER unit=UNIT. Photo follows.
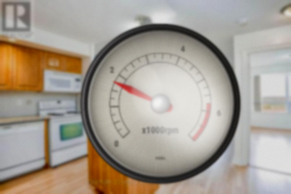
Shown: value=1750 unit=rpm
